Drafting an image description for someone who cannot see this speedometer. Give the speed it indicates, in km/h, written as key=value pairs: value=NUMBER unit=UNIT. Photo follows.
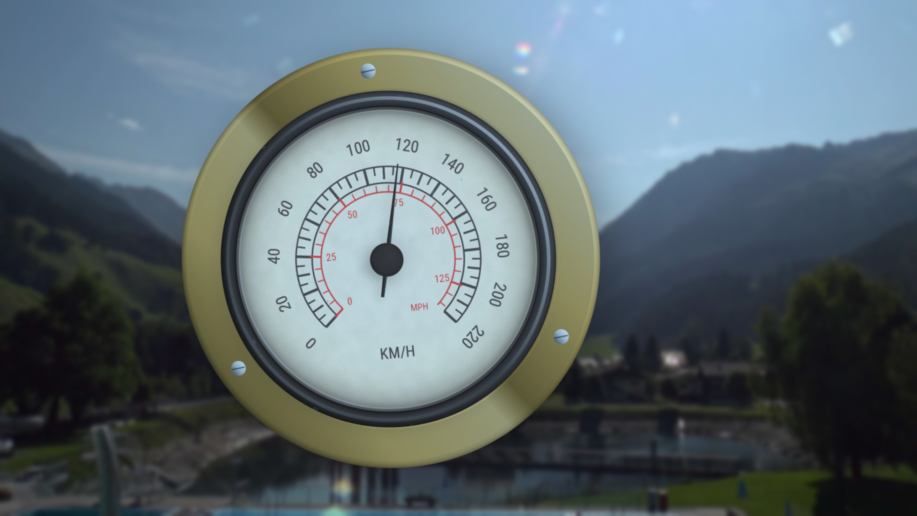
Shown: value=117.5 unit=km/h
